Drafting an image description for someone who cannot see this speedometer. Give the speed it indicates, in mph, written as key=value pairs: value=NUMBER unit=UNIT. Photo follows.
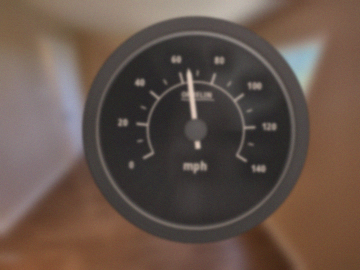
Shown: value=65 unit=mph
